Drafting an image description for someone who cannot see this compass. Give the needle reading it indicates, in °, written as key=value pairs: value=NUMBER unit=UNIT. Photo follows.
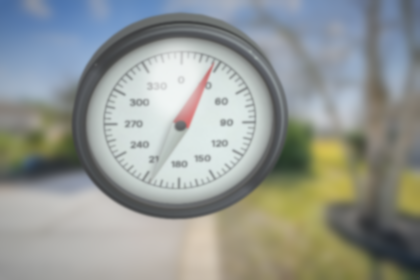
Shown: value=25 unit=°
